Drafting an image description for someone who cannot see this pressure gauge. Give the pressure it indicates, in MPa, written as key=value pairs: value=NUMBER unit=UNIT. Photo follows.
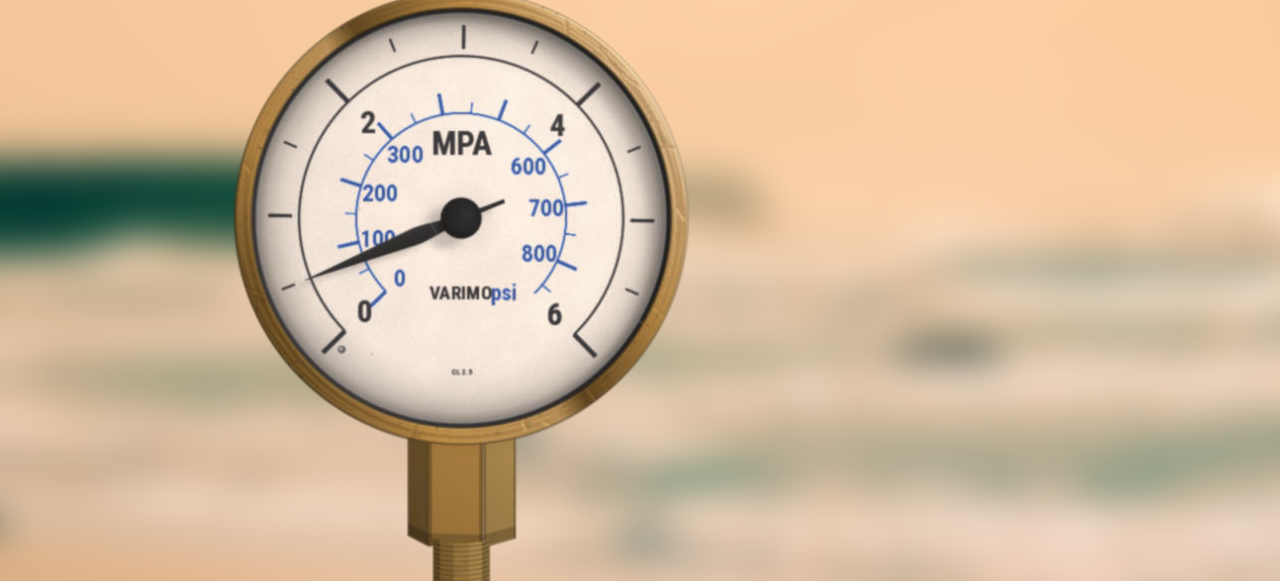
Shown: value=0.5 unit=MPa
